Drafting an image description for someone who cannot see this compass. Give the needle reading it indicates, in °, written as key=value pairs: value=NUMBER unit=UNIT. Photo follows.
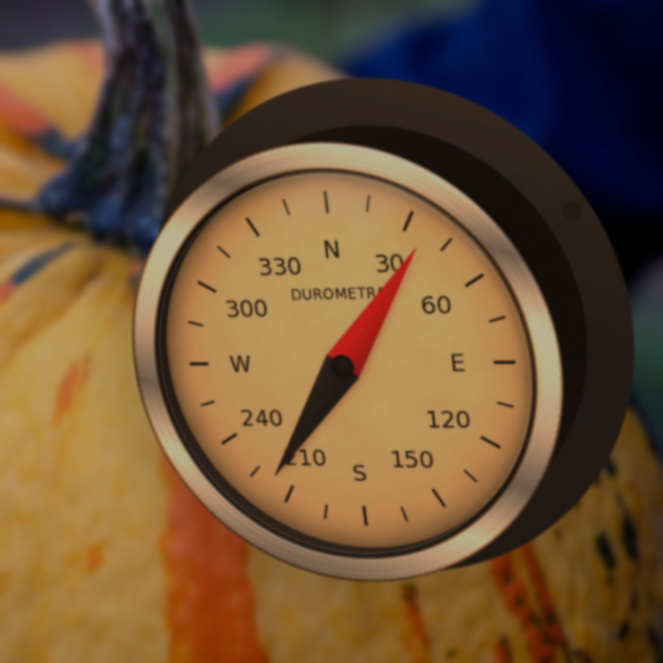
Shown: value=37.5 unit=°
